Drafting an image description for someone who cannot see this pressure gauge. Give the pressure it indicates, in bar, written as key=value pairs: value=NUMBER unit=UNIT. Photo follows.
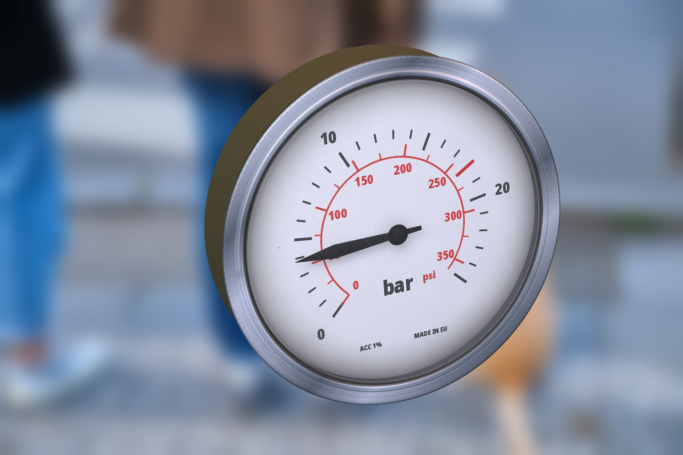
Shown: value=4 unit=bar
